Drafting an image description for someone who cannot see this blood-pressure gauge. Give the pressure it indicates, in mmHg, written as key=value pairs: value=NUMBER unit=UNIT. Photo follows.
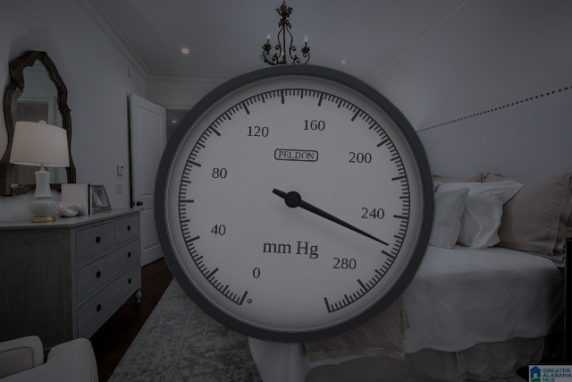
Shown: value=256 unit=mmHg
